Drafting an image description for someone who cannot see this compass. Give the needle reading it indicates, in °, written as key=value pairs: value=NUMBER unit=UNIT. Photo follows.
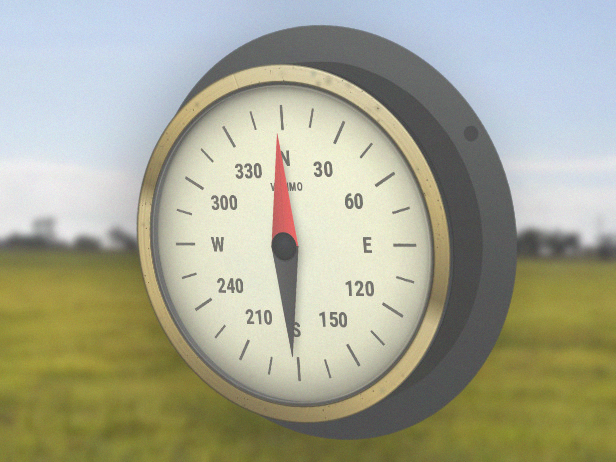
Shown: value=0 unit=°
